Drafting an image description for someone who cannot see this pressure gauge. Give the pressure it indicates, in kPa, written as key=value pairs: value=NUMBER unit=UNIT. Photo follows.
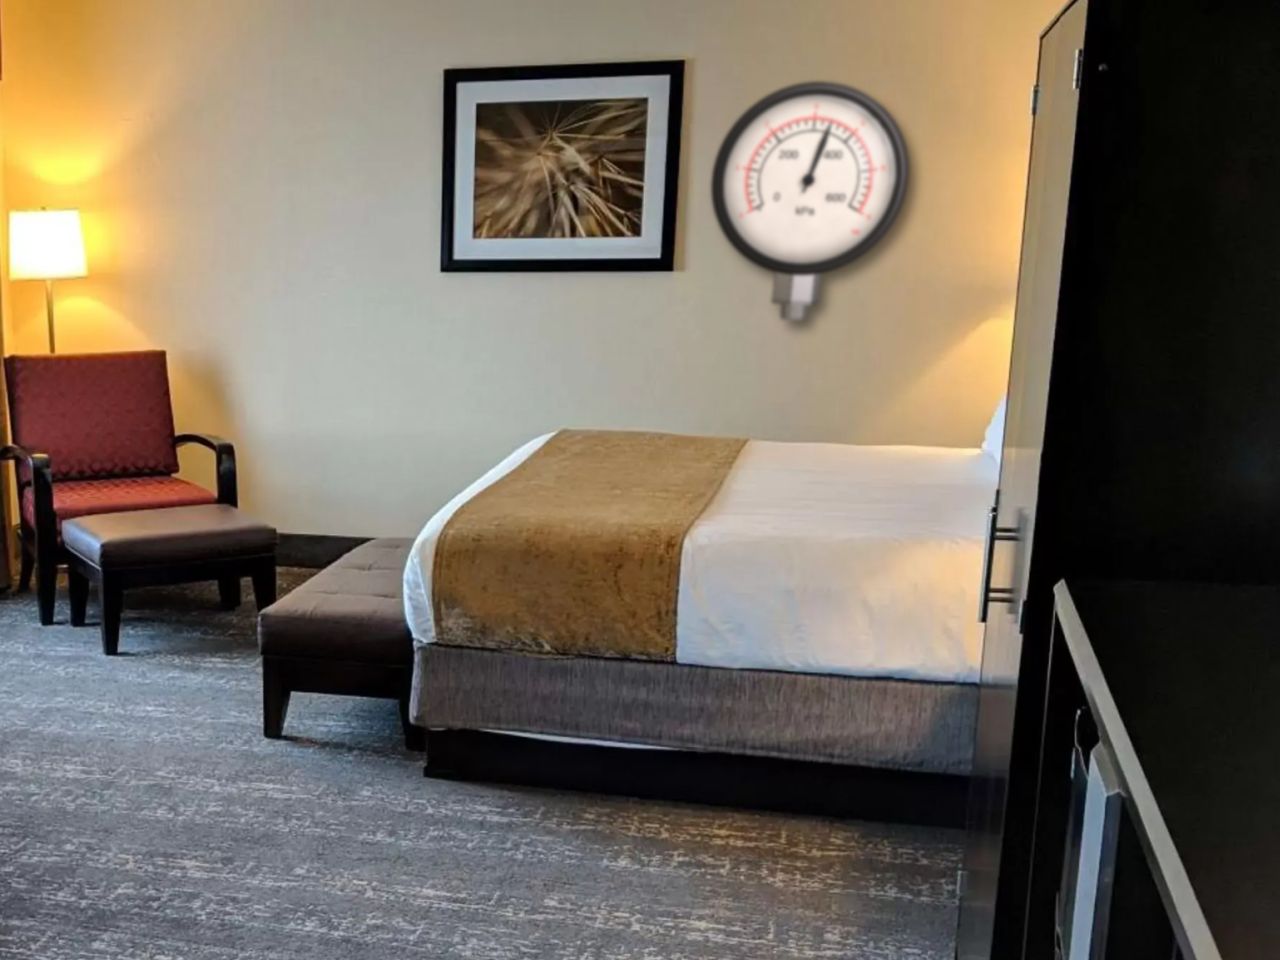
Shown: value=340 unit=kPa
